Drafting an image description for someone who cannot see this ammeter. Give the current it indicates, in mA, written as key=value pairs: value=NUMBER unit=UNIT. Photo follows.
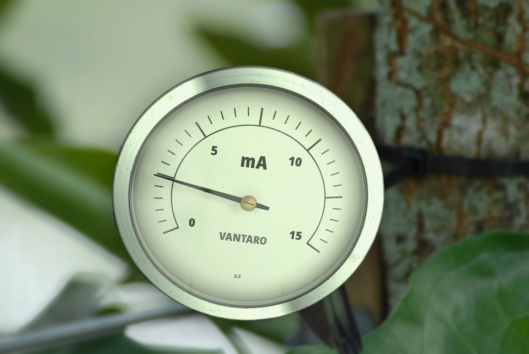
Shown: value=2.5 unit=mA
